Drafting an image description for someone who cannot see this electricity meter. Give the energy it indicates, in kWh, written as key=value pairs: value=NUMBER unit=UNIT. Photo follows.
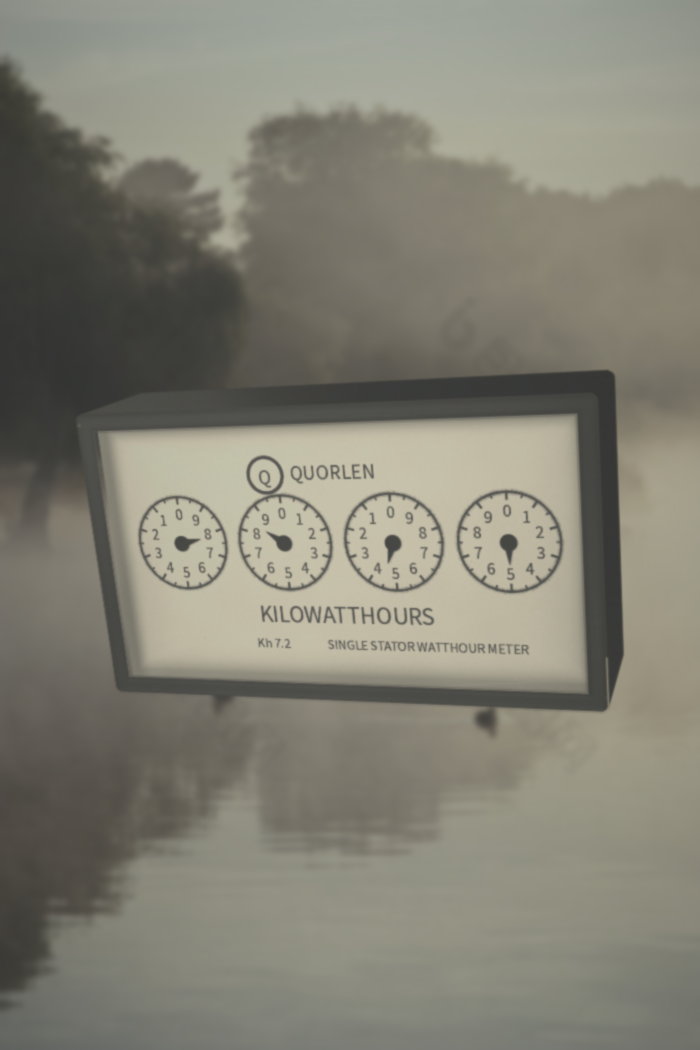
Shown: value=7845 unit=kWh
